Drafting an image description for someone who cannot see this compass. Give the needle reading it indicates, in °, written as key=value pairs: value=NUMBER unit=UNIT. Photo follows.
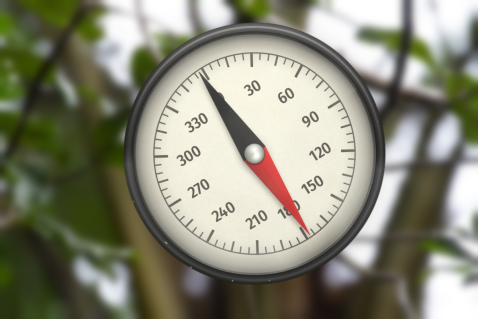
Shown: value=177.5 unit=°
